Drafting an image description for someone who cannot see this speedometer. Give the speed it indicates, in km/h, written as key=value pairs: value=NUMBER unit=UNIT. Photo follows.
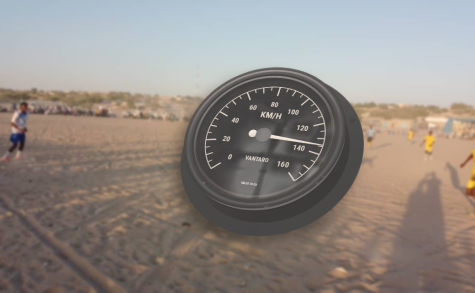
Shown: value=135 unit=km/h
